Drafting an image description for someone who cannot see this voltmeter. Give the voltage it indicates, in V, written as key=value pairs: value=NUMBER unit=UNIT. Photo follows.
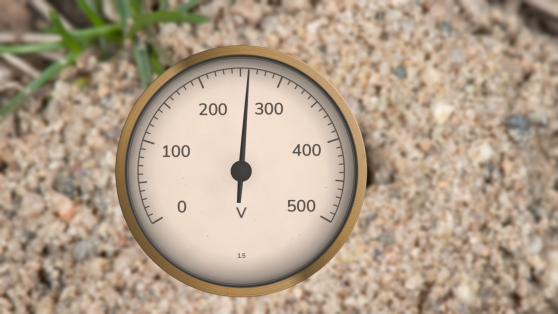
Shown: value=260 unit=V
